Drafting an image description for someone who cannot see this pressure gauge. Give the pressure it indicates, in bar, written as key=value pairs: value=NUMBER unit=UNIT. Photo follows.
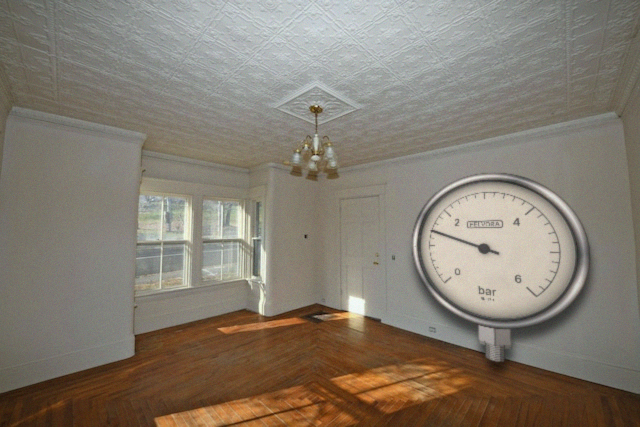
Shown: value=1.4 unit=bar
